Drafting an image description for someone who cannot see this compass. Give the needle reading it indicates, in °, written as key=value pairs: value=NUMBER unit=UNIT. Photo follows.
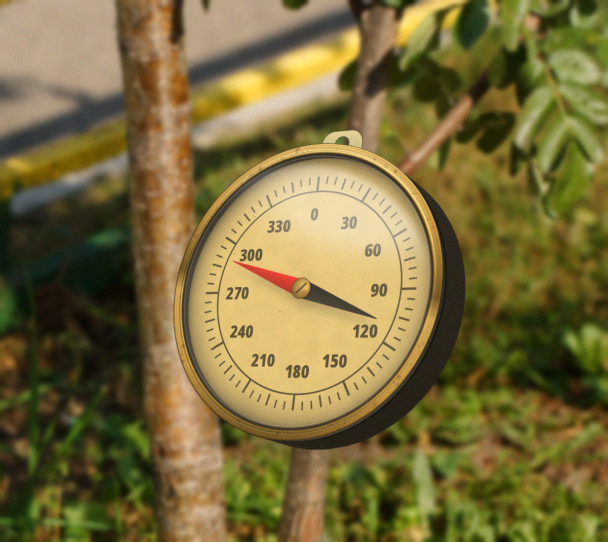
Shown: value=290 unit=°
